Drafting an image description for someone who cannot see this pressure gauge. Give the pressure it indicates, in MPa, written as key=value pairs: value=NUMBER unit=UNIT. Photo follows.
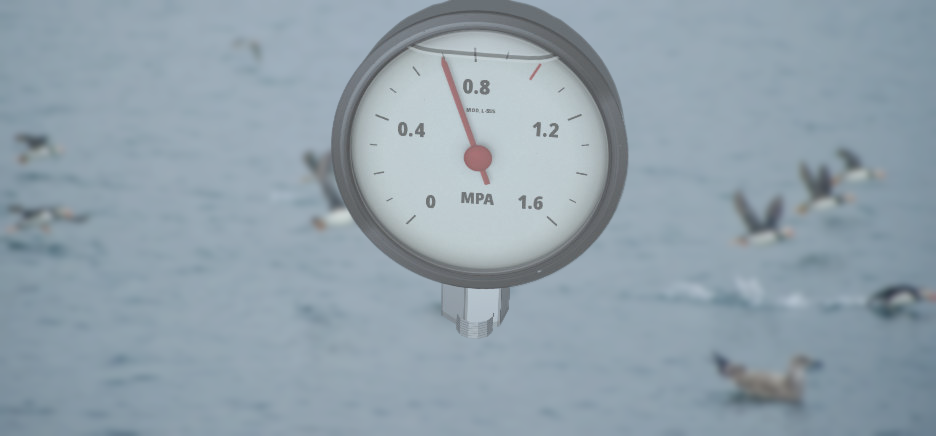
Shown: value=0.7 unit=MPa
